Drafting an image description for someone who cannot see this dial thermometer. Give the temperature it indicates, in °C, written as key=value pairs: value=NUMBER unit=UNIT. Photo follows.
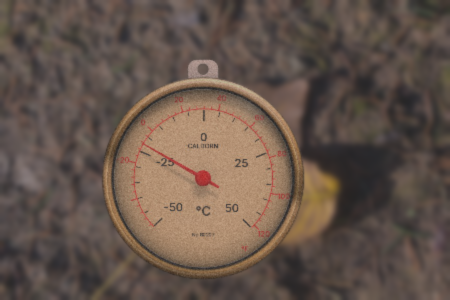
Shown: value=-22.5 unit=°C
